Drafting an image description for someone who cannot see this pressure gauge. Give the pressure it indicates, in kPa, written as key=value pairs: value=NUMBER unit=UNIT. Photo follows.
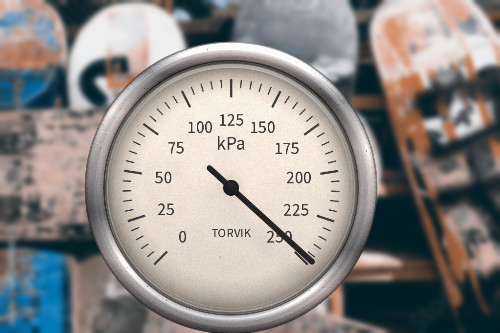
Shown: value=247.5 unit=kPa
